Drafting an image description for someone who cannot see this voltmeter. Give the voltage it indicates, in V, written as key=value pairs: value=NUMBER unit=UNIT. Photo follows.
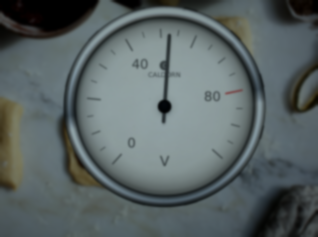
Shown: value=52.5 unit=V
